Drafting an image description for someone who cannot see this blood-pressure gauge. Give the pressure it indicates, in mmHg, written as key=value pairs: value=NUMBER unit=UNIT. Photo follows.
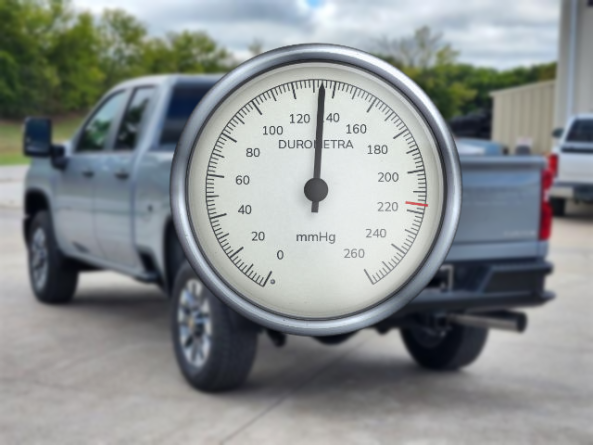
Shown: value=134 unit=mmHg
